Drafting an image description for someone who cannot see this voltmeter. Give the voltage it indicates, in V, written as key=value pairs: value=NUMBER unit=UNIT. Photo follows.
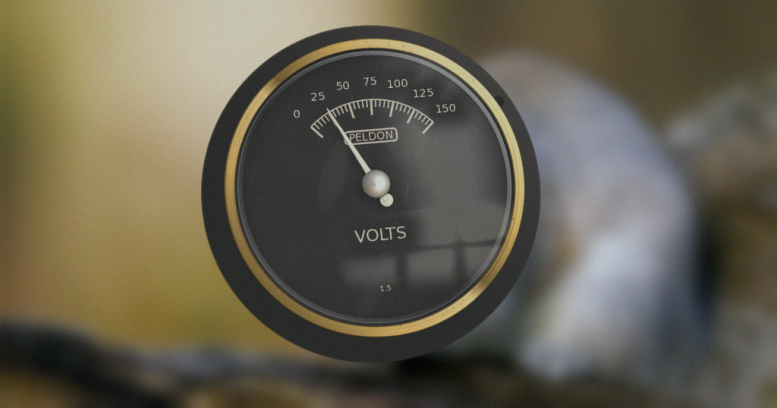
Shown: value=25 unit=V
